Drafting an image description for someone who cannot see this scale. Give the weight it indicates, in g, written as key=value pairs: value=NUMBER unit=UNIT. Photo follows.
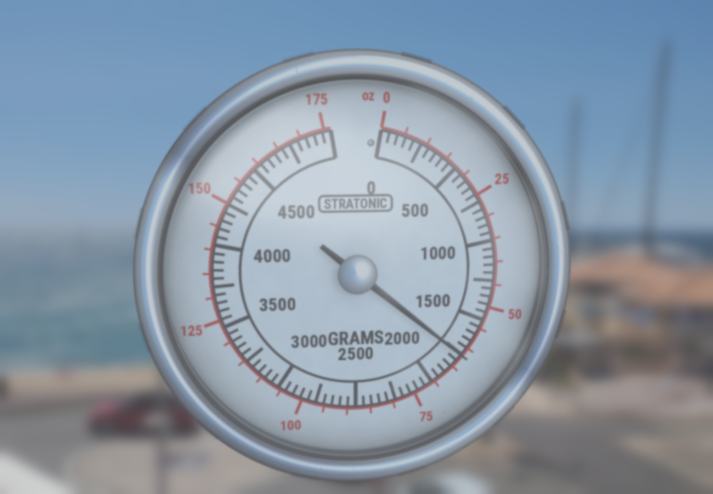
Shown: value=1750 unit=g
